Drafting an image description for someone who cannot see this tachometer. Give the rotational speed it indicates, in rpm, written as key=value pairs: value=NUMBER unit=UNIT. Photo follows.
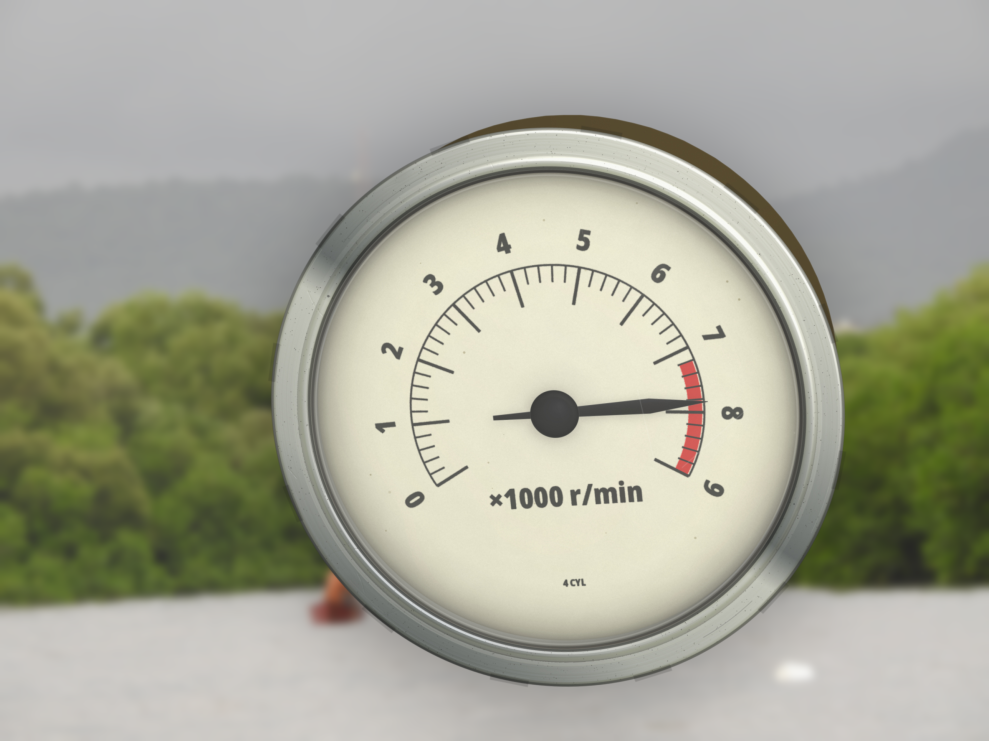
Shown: value=7800 unit=rpm
